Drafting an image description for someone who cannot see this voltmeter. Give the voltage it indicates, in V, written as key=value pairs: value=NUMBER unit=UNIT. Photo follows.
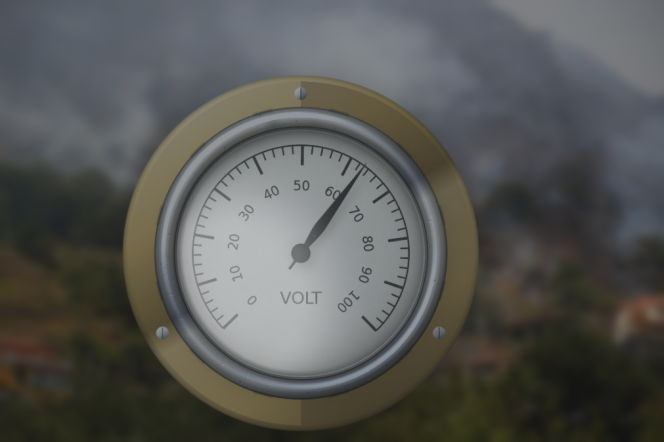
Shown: value=63 unit=V
